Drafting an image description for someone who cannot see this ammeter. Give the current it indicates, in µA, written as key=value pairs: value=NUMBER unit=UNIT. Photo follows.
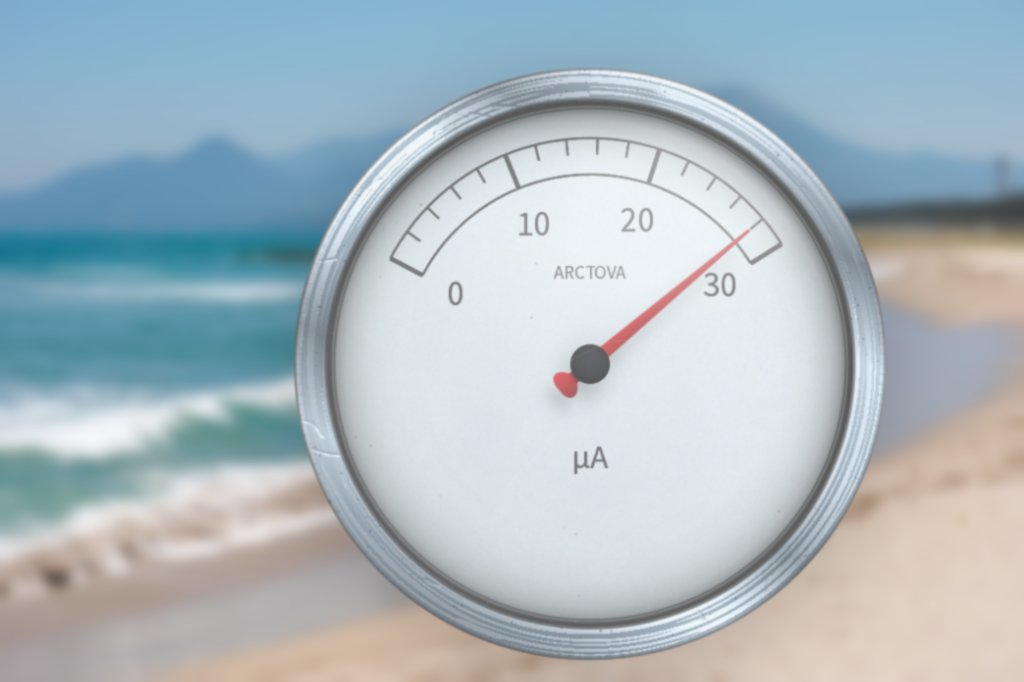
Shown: value=28 unit=µA
